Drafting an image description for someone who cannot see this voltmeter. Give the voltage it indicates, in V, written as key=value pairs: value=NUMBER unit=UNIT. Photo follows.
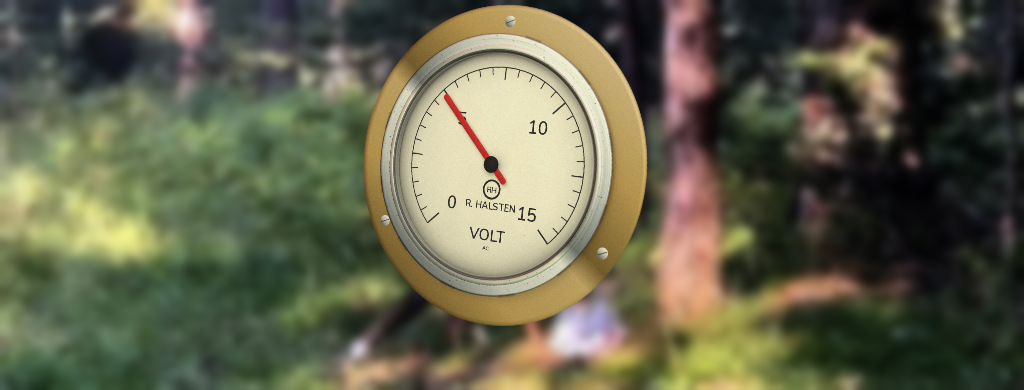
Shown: value=5 unit=V
